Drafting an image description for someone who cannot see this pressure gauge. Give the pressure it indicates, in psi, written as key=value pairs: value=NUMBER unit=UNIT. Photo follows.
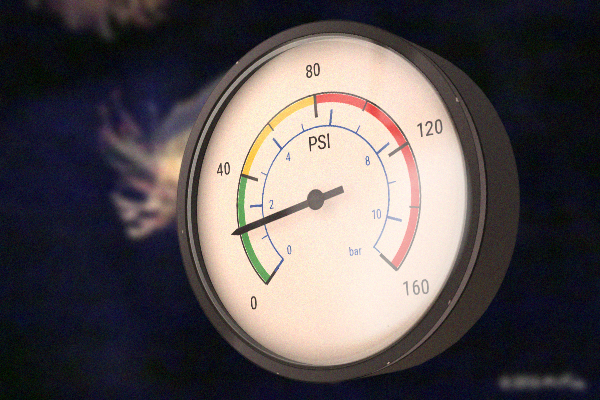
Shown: value=20 unit=psi
